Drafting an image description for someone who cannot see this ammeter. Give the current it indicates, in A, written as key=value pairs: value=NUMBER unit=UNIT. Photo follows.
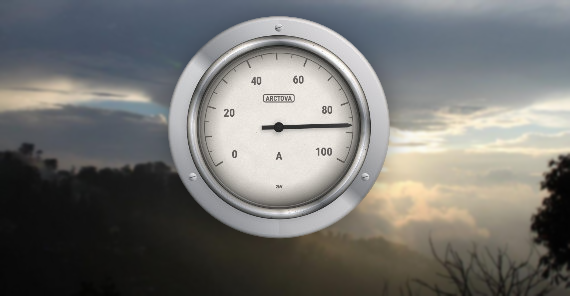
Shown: value=87.5 unit=A
